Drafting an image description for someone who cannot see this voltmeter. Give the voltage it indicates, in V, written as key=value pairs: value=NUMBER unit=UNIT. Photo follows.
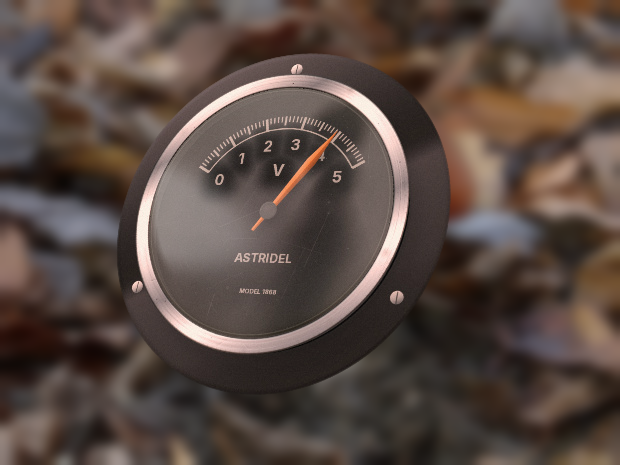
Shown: value=4 unit=V
